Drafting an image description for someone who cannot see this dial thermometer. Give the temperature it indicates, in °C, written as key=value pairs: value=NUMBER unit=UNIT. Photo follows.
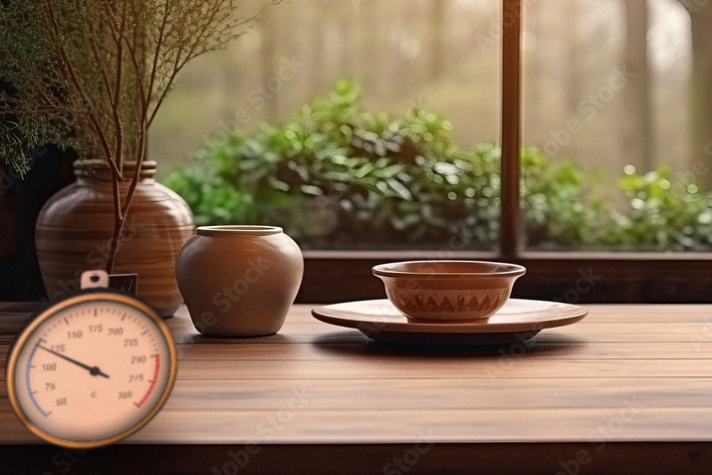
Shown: value=120 unit=°C
